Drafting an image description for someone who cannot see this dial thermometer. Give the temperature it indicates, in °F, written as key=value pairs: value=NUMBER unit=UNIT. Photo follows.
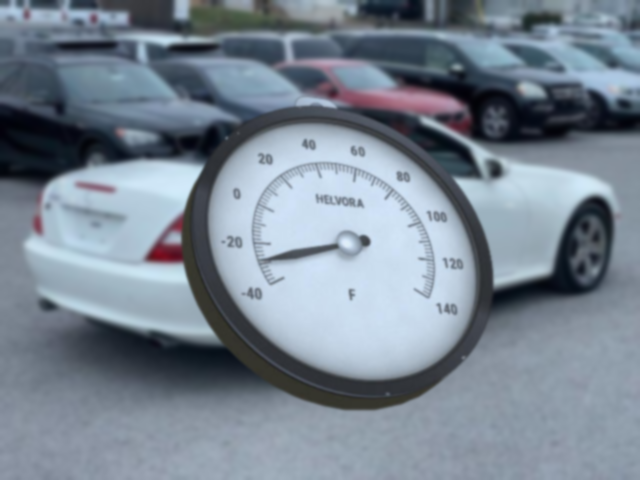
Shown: value=-30 unit=°F
